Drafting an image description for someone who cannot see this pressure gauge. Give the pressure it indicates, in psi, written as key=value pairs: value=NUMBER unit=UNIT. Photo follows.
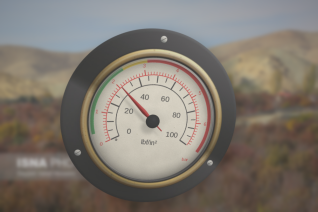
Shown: value=30 unit=psi
